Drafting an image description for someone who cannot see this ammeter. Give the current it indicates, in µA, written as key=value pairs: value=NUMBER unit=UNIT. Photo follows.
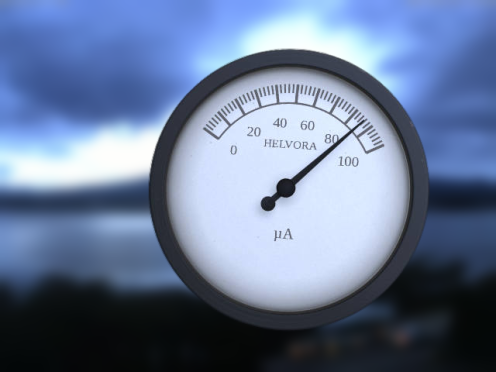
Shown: value=86 unit=µA
